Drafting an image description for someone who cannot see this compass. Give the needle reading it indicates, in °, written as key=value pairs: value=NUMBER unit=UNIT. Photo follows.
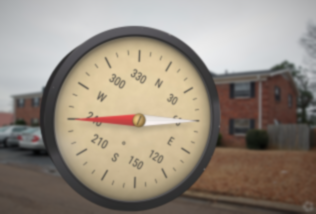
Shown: value=240 unit=°
